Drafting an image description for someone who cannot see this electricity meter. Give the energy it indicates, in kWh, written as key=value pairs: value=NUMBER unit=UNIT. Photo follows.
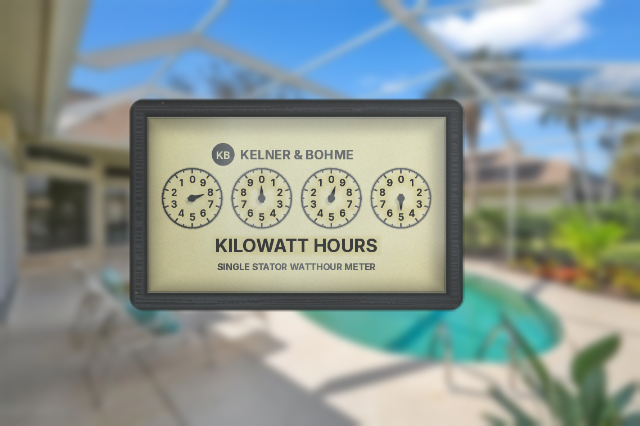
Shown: value=7995 unit=kWh
